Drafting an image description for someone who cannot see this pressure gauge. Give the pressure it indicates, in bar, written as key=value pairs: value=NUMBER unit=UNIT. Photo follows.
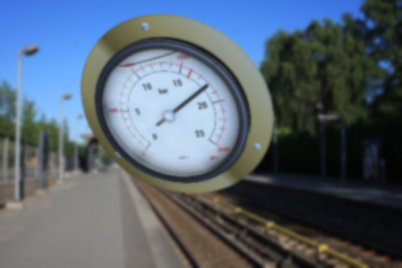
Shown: value=18 unit=bar
